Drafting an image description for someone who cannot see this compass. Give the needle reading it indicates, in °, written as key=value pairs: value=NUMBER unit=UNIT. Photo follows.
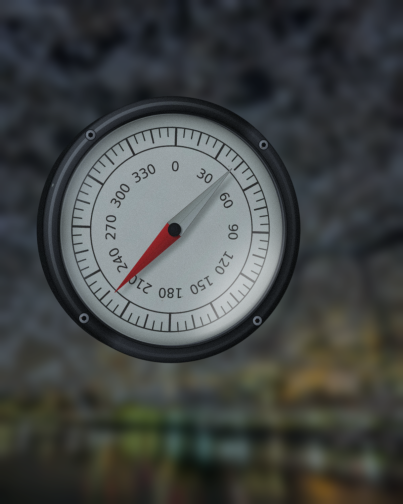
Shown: value=222.5 unit=°
